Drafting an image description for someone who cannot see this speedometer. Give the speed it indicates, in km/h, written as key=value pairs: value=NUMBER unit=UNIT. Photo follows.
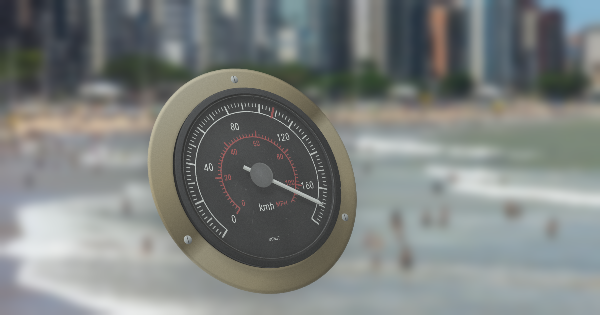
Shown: value=170 unit=km/h
